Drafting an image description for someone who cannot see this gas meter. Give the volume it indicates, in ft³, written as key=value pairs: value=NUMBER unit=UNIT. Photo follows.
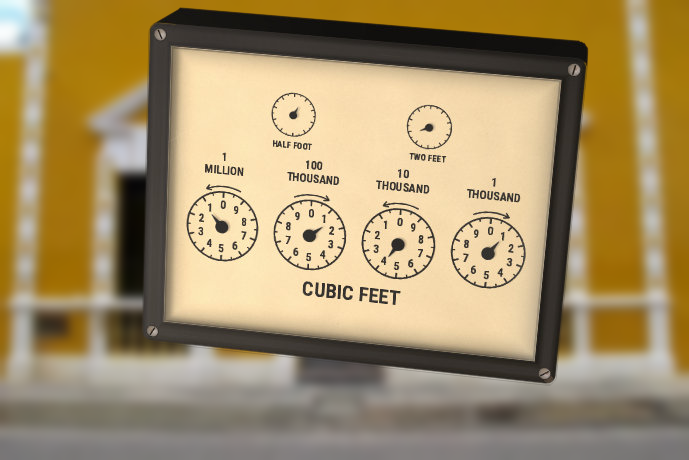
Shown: value=114100 unit=ft³
